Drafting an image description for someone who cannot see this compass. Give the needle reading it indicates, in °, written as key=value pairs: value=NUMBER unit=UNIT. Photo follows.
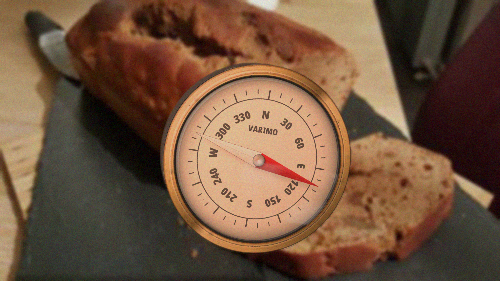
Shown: value=105 unit=°
